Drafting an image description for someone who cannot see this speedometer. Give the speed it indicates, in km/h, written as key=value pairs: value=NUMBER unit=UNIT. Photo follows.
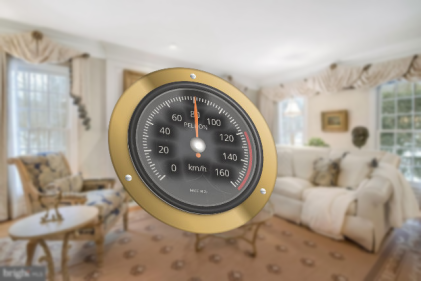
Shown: value=80 unit=km/h
